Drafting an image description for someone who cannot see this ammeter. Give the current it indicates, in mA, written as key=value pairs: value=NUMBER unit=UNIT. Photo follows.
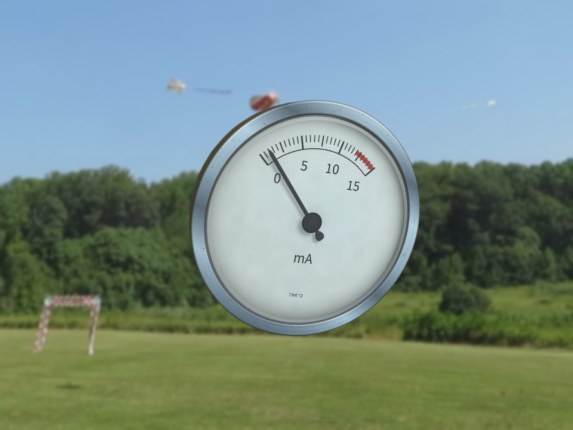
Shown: value=1 unit=mA
